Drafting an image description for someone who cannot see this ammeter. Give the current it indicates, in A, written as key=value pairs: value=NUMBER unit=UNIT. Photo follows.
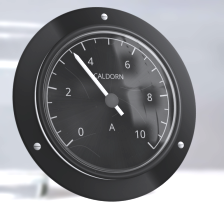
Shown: value=3.5 unit=A
